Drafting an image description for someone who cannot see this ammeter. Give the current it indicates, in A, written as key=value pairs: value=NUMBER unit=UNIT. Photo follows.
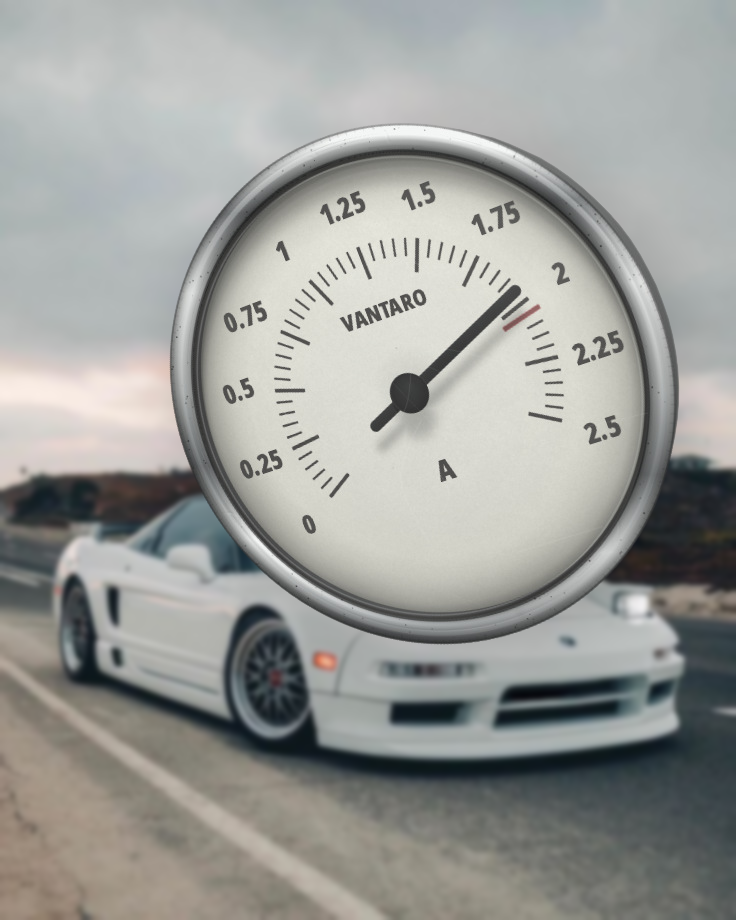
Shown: value=1.95 unit=A
